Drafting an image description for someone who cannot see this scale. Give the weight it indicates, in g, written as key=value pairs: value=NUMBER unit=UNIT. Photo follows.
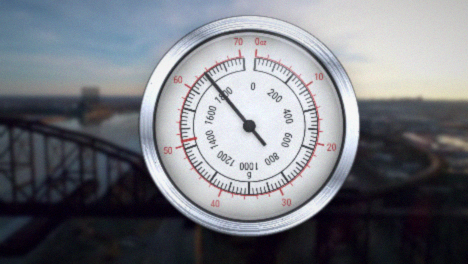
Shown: value=1800 unit=g
